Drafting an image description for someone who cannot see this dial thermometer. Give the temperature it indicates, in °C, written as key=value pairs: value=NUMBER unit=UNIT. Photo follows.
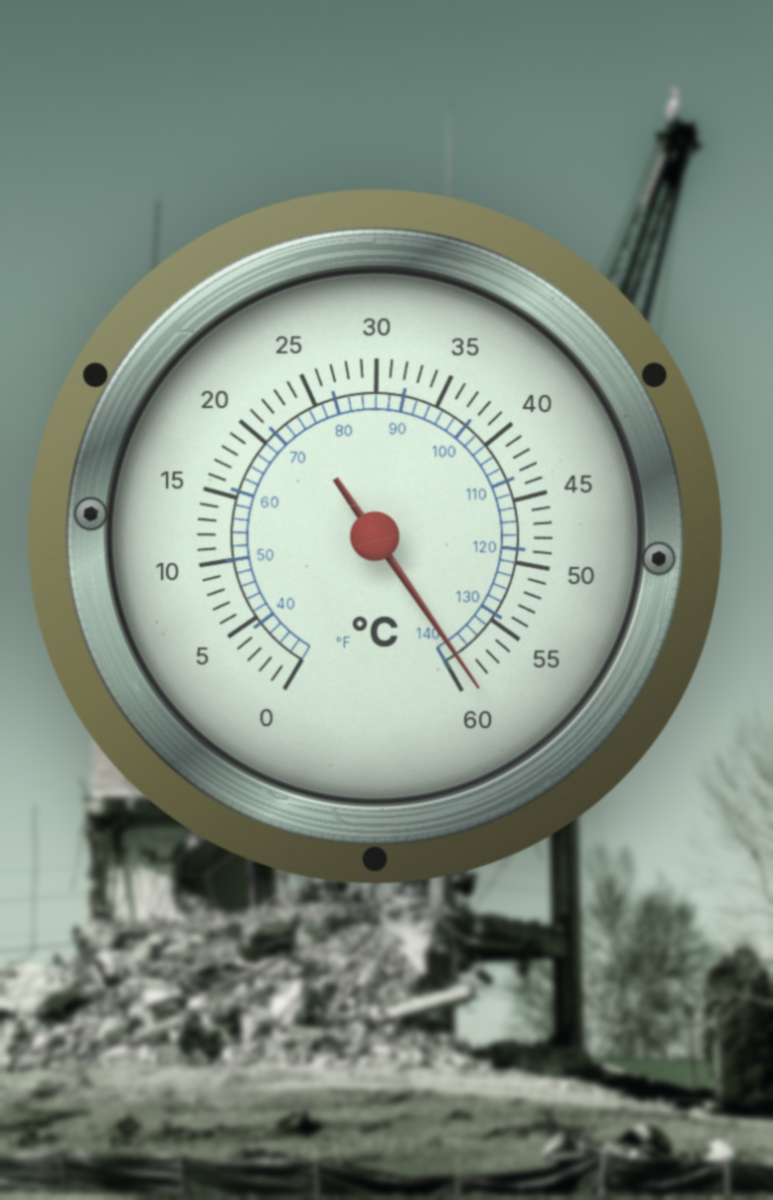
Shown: value=59 unit=°C
